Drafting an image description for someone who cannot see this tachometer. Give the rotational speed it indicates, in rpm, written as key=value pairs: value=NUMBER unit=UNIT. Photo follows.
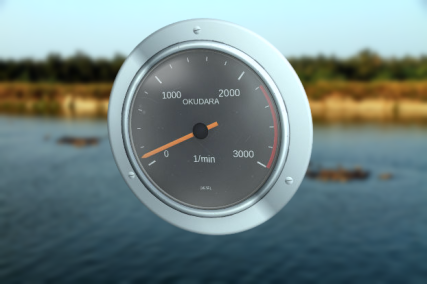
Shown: value=100 unit=rpm
